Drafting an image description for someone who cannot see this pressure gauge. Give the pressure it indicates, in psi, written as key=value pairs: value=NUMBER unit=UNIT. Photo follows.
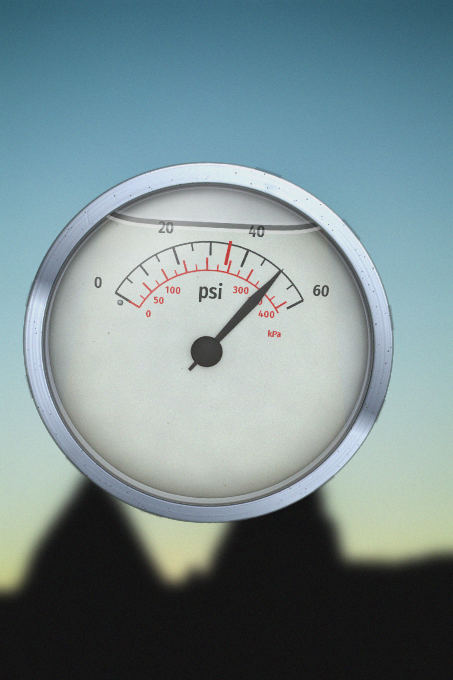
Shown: value=50 unit=psi
